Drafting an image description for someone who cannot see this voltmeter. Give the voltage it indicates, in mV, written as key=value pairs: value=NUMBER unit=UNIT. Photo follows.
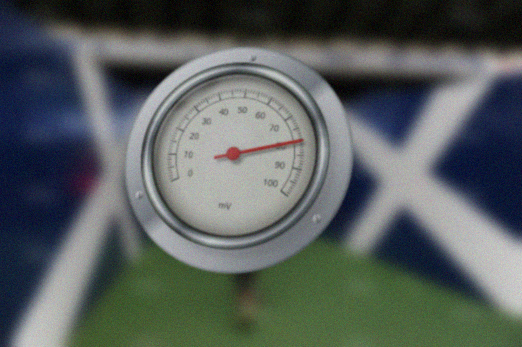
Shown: value=80 unit=mV
